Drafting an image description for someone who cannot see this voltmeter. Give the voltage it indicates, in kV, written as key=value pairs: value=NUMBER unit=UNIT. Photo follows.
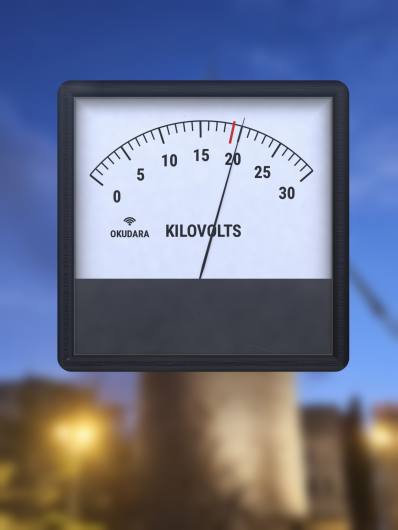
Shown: value=20 unit=kV
